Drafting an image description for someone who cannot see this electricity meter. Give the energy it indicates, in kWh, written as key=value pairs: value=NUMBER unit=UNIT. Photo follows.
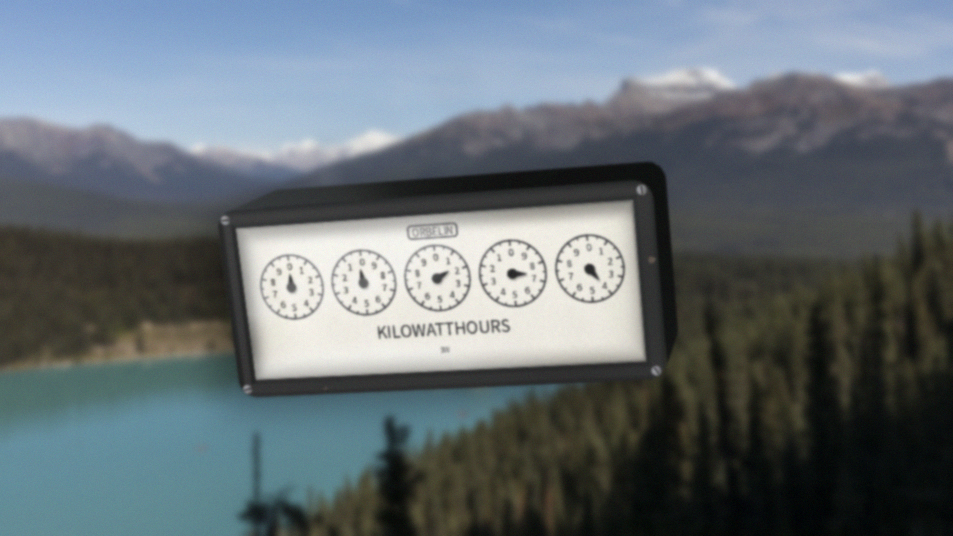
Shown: value=174 unit=kWh
